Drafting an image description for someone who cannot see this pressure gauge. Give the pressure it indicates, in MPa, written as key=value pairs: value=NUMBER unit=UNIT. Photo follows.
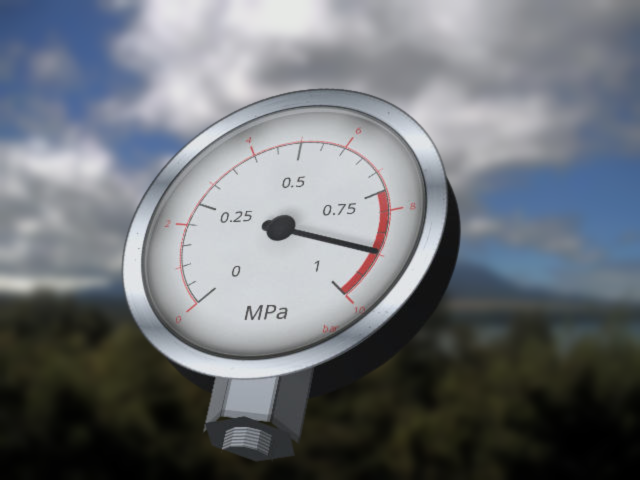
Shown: value=0.9 unit=MPa
